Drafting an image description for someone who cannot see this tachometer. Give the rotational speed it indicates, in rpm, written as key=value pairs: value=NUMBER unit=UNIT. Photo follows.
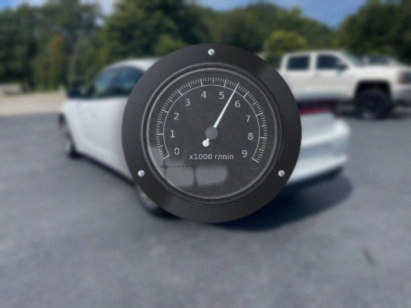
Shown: value=5500 unit=rpm
